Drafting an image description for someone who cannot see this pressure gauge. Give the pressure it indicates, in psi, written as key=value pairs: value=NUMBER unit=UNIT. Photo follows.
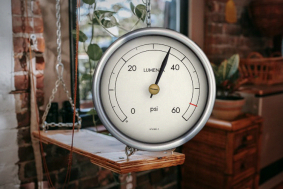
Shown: value=35 unit=psi
